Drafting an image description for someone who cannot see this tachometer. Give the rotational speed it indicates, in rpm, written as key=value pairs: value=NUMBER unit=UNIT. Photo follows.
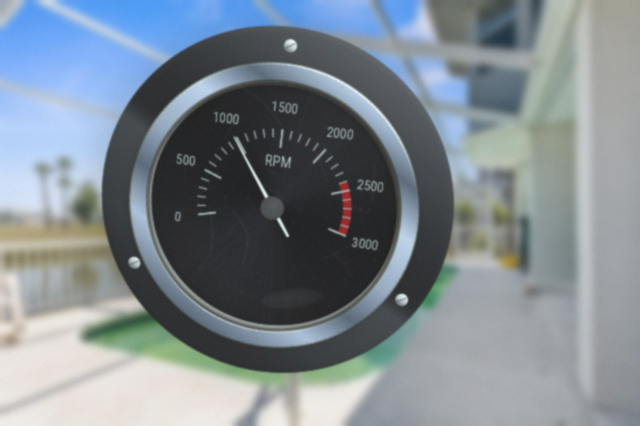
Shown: value=1000 unit=rpm
